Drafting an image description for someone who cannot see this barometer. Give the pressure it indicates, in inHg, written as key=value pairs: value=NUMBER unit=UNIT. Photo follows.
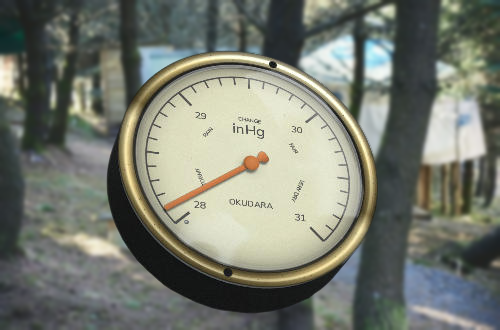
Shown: value=28.1 unit=inHg
